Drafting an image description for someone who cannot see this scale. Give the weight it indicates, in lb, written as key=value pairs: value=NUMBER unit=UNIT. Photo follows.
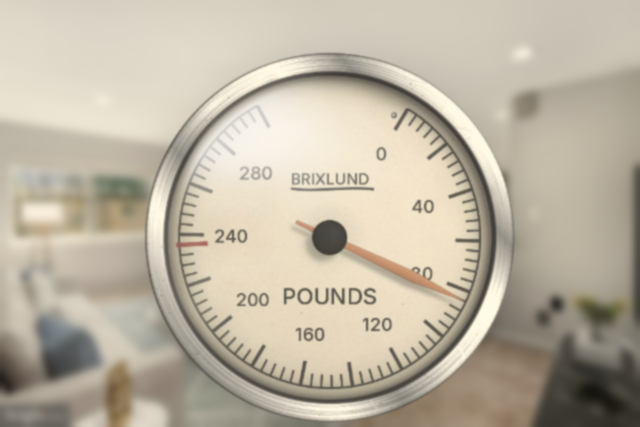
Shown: value=84 unit=lb
